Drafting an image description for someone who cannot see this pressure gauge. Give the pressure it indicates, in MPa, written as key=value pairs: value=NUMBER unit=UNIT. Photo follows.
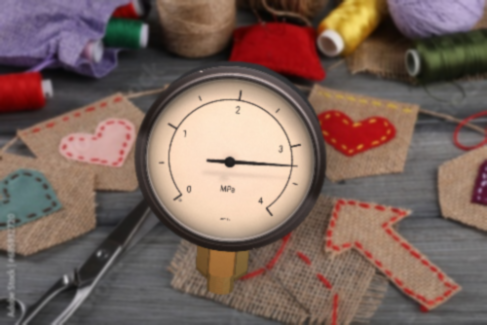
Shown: value=3.25 unit=MPa
